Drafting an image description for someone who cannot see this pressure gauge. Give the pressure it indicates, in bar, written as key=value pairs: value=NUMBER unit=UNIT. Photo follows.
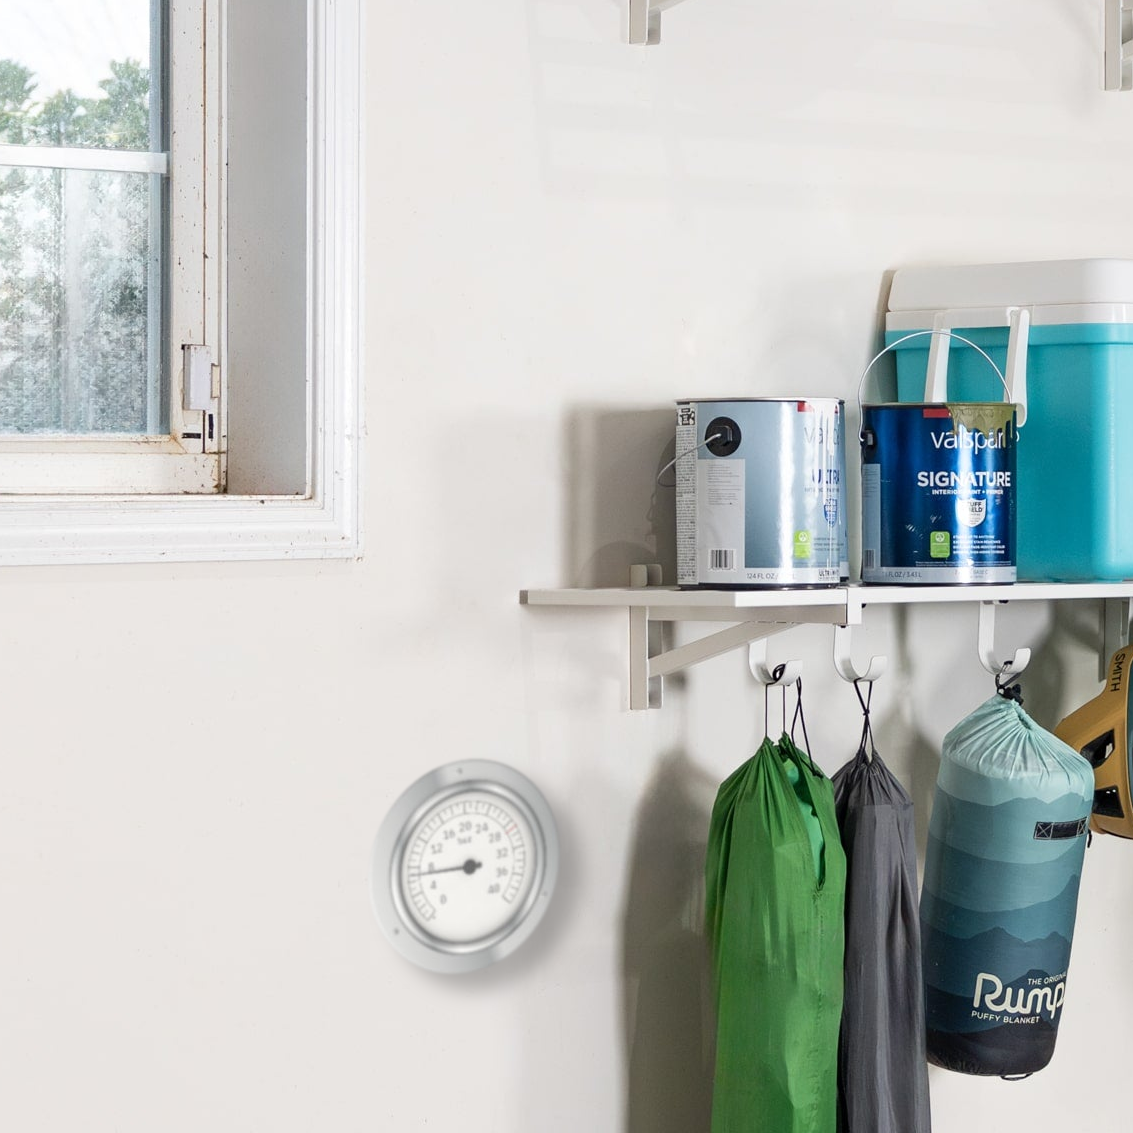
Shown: value=7 unit=bar
